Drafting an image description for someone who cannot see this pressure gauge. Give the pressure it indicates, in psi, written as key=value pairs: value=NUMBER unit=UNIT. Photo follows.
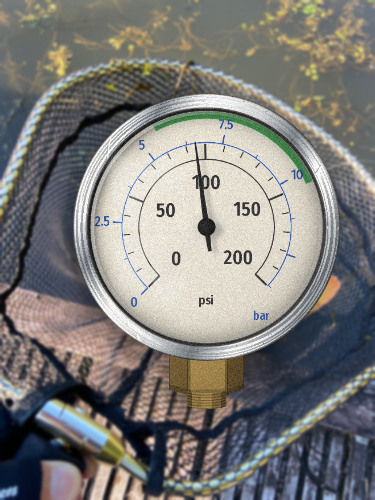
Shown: value=95 unit=psi
